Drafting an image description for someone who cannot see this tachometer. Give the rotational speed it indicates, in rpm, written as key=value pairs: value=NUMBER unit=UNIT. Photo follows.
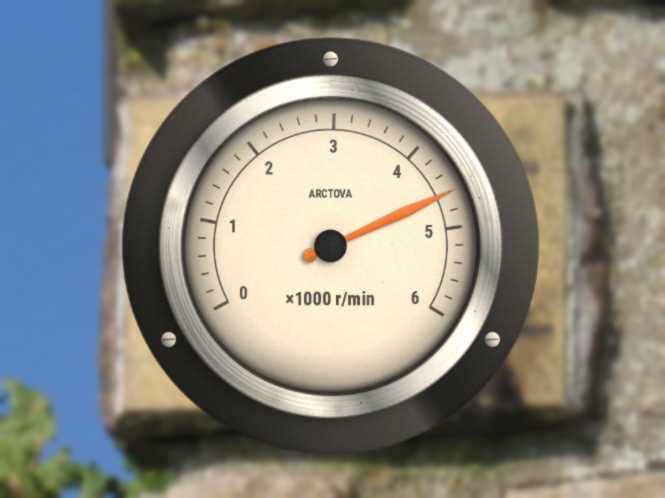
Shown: value=4600 unit=rpm
